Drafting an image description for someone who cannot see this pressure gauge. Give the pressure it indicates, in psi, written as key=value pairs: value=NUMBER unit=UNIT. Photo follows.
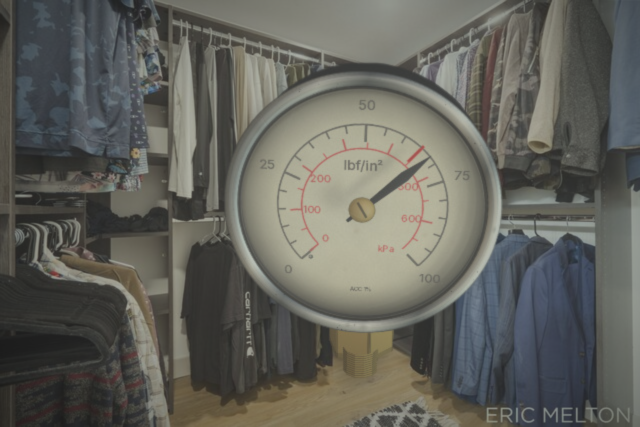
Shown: value=67.5 unit=psi
